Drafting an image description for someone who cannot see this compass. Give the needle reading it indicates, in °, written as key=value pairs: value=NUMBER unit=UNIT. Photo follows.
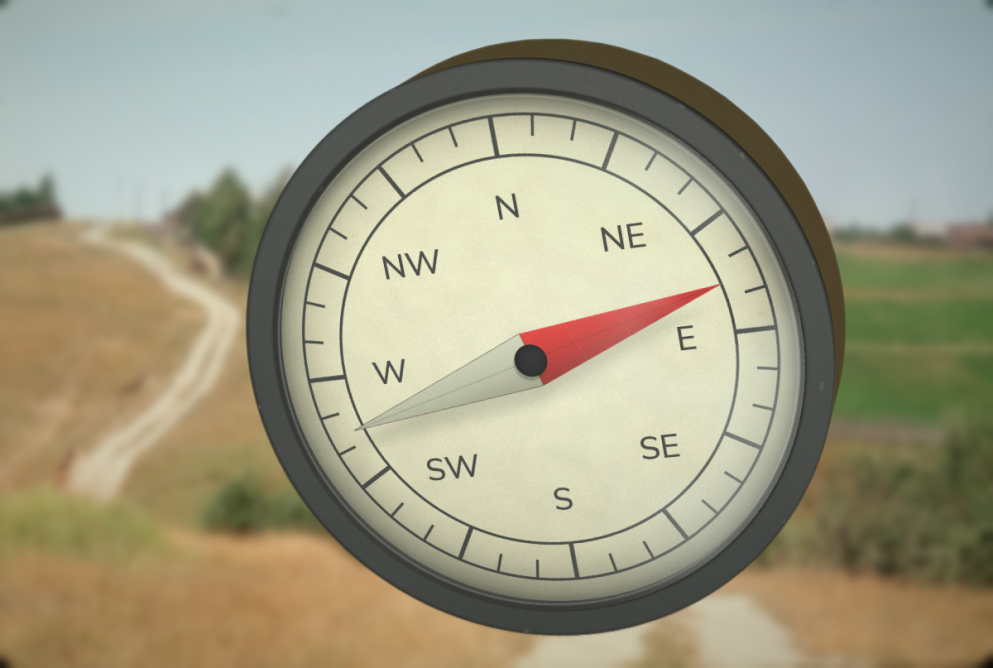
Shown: value=75 unit=°
